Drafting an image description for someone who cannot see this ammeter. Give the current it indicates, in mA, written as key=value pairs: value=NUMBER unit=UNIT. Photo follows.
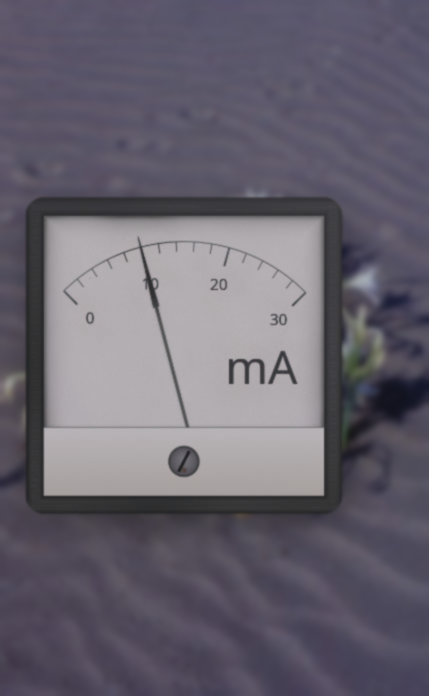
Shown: value=10 unit=mA
